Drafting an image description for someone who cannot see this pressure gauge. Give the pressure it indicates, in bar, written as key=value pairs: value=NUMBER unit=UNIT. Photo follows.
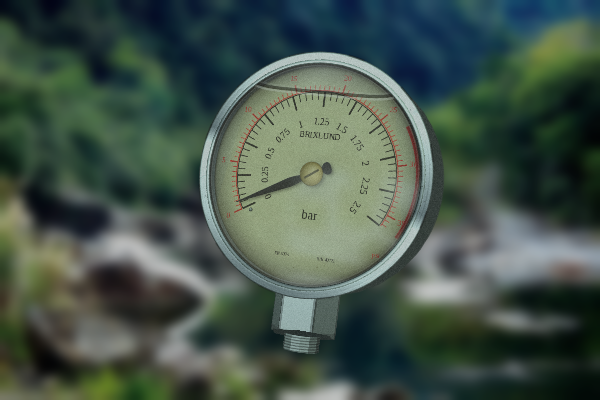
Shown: value=0.05 unit=bar
